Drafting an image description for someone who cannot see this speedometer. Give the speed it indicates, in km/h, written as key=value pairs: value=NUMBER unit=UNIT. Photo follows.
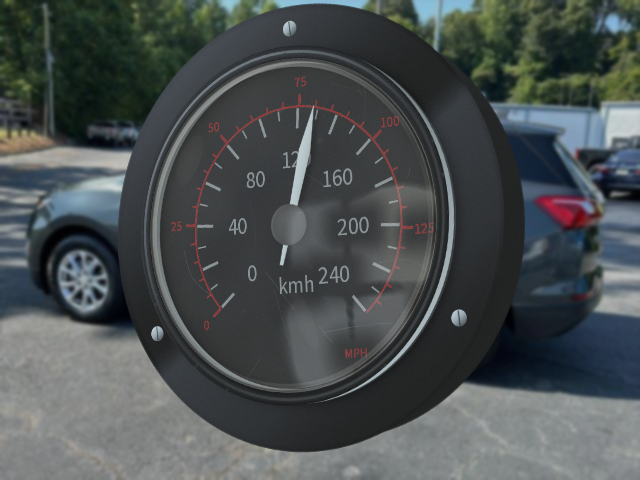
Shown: value=130 unit=km/h
